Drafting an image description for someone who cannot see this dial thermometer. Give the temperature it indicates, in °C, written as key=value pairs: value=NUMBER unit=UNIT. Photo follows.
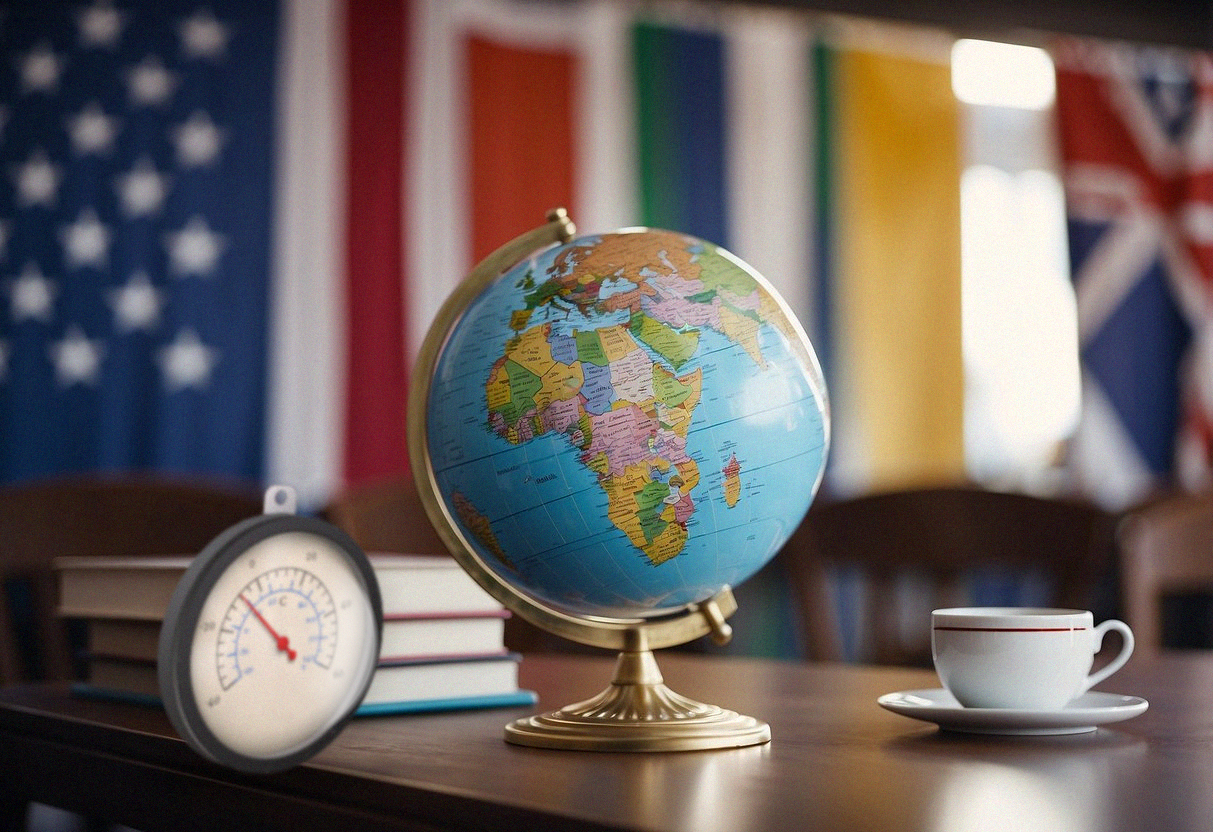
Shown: value=-8 unit=°C
